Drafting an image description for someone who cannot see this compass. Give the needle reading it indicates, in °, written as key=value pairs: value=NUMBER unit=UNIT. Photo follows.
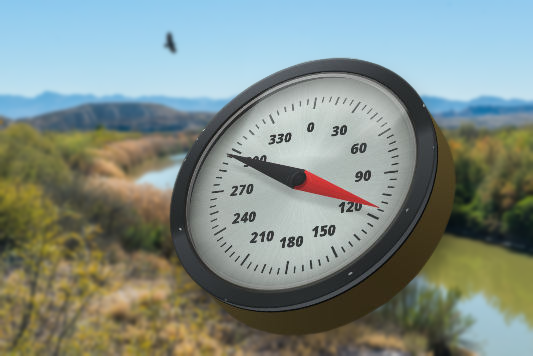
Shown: value=115 unit=°
